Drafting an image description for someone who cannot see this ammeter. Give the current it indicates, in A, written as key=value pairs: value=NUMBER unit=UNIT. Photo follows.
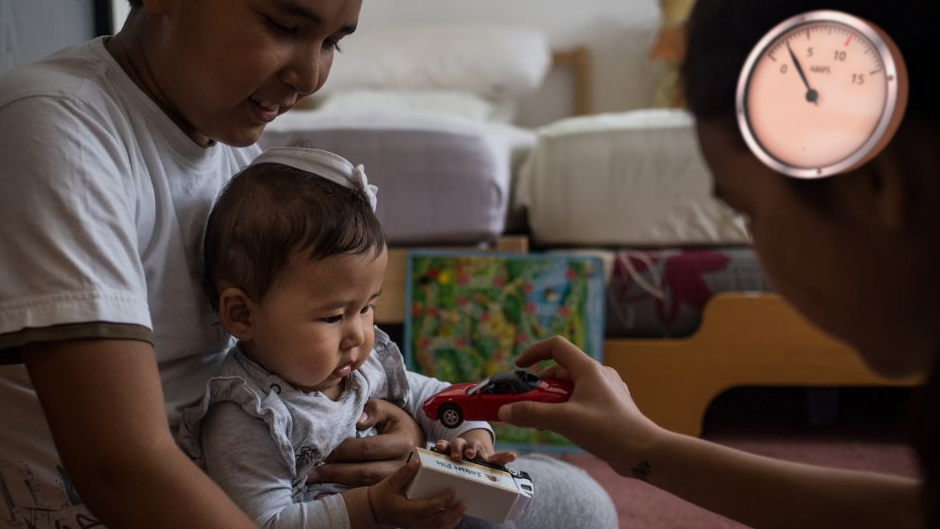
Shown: value=2.5 unit=A
